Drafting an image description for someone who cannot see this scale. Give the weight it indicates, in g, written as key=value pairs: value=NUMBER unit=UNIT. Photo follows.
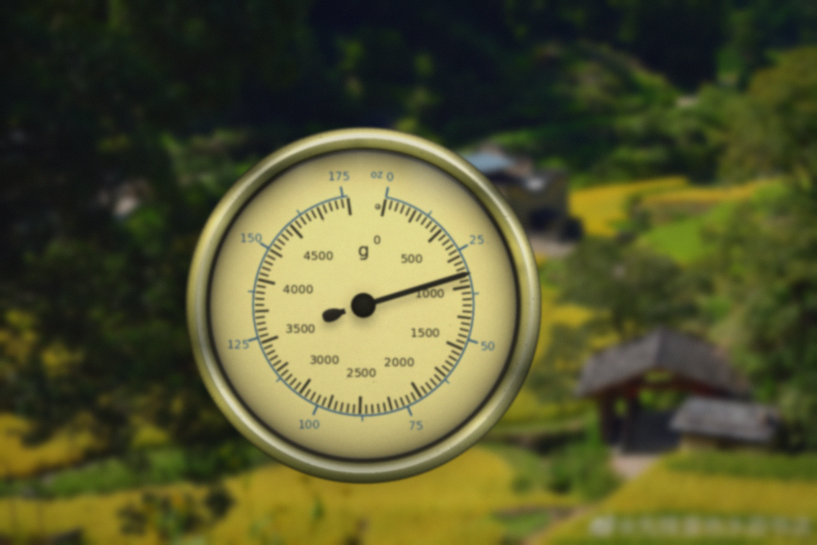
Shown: value=900 unit=g
